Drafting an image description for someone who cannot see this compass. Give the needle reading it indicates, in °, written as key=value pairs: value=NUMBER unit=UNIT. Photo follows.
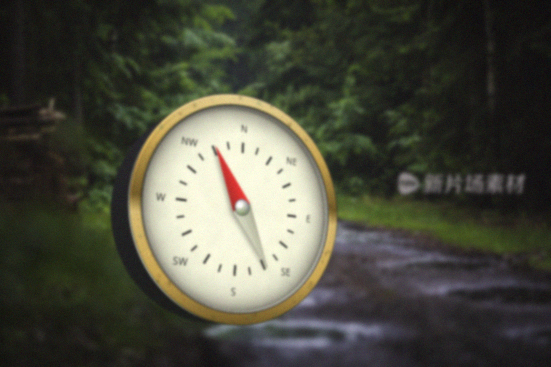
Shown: value=330 unit=°
